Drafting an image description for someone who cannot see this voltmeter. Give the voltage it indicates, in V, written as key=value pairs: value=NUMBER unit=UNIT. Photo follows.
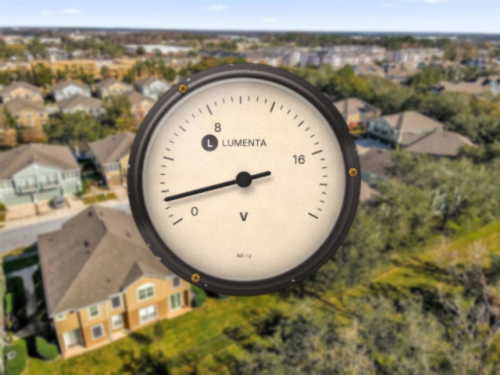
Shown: value=1.5 unit=V
